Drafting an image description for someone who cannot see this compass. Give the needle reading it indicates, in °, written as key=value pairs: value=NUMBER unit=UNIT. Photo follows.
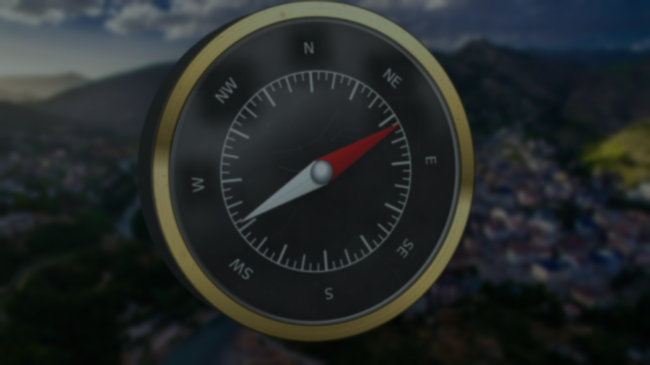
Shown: value=65 unit=°
